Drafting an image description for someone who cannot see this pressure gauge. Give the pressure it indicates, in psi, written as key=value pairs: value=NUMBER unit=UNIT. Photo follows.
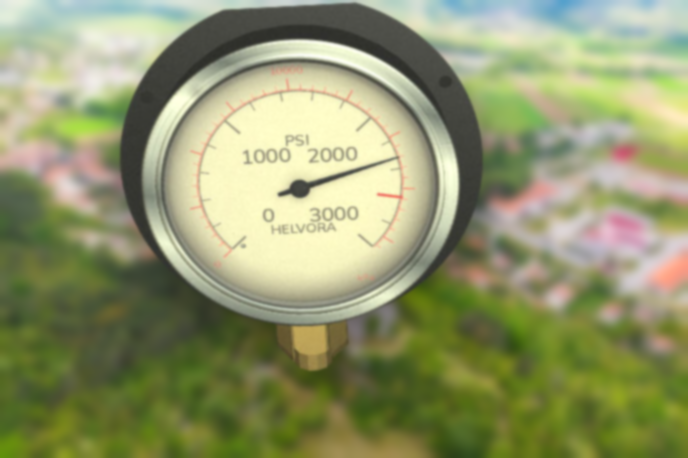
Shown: value=2300 unit=psi
